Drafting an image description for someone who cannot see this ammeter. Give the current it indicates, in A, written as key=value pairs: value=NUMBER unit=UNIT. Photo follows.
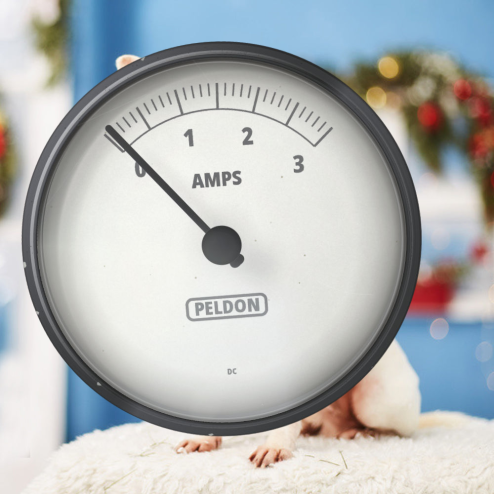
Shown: value=0.1 unit=A
